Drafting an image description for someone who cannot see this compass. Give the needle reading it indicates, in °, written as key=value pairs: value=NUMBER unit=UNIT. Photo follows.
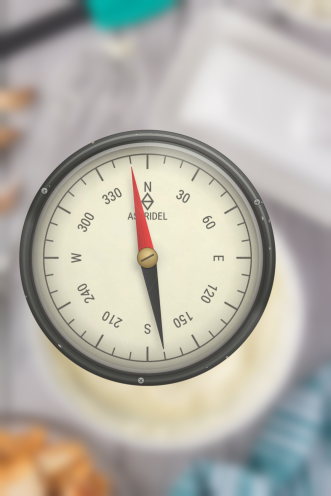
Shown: value=350 unit=°
